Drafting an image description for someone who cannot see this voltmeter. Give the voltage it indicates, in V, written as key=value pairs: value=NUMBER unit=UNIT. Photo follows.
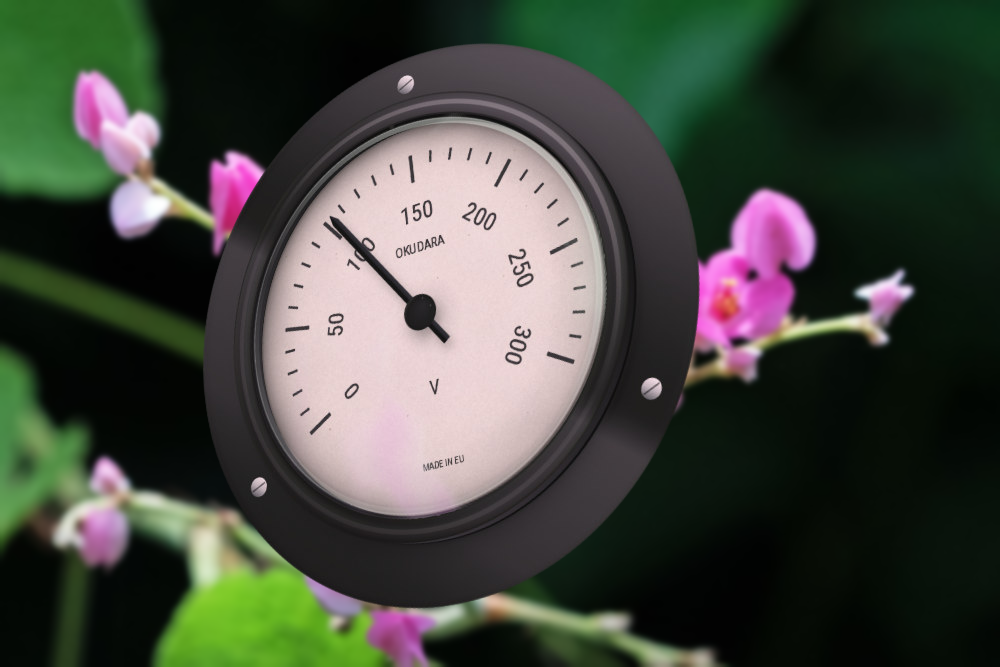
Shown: value=105 unit=V
